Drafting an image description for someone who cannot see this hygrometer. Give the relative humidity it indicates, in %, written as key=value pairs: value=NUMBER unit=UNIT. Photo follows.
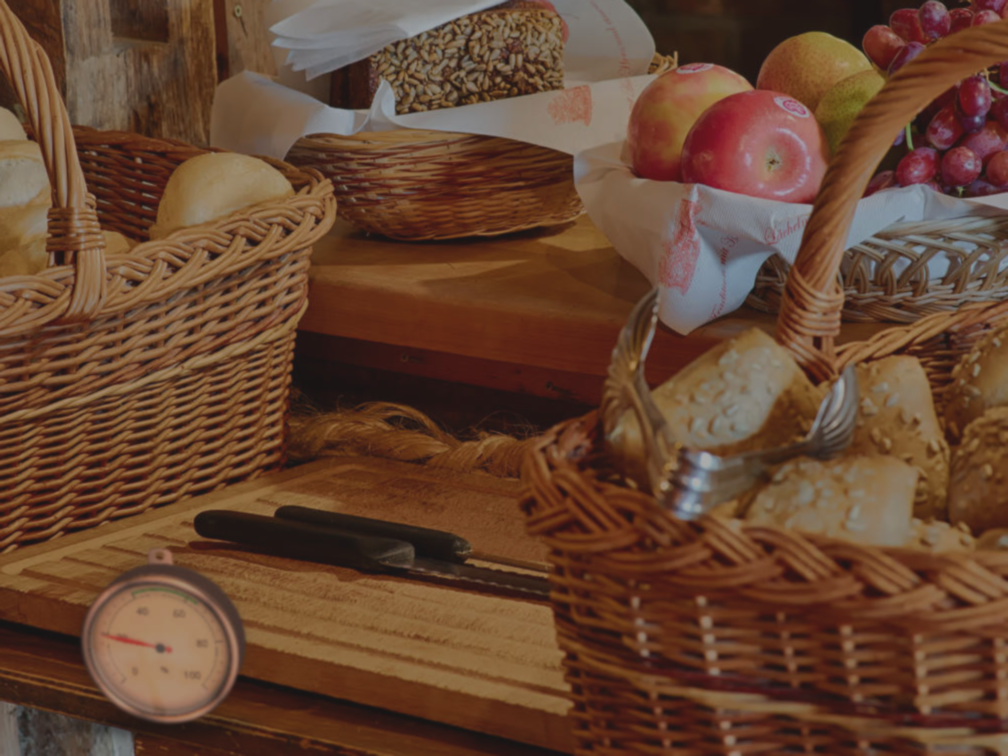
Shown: value=20 unit=%
